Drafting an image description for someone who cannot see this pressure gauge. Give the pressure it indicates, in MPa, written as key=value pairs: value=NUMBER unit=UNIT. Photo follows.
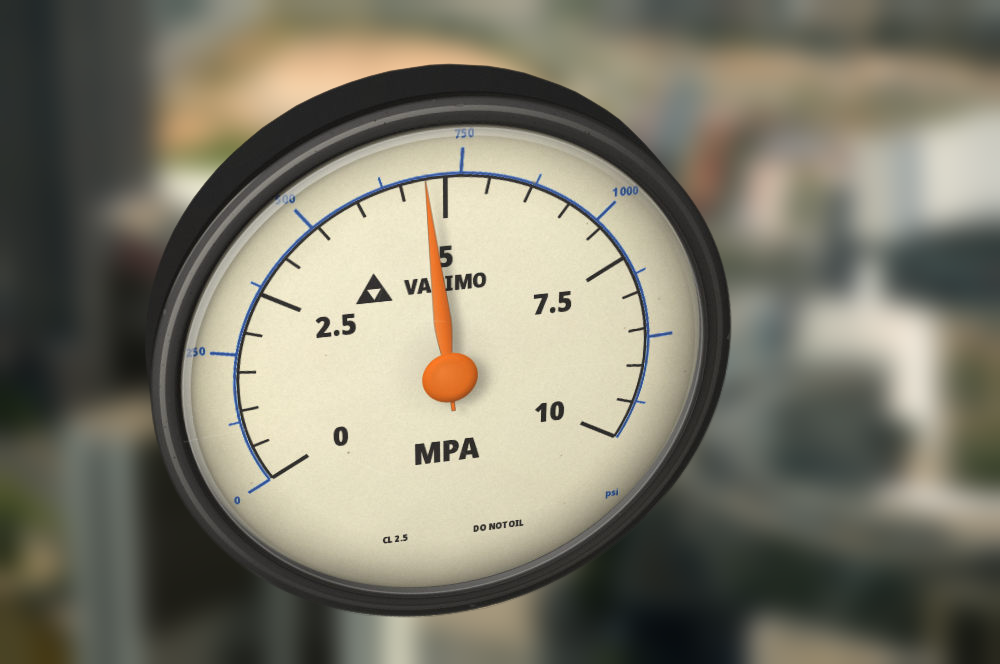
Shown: value=4.75 unit=MPa
